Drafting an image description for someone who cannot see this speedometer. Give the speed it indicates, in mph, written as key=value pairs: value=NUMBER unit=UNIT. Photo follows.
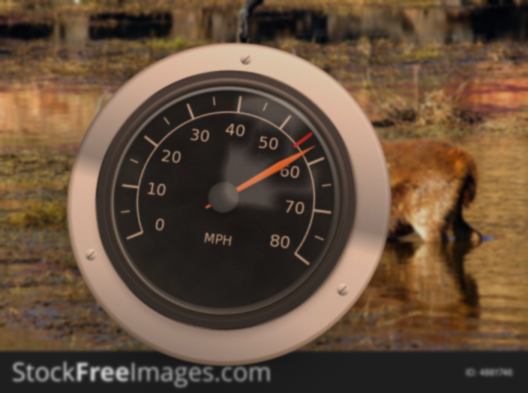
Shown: value=57.5 unit=mph
